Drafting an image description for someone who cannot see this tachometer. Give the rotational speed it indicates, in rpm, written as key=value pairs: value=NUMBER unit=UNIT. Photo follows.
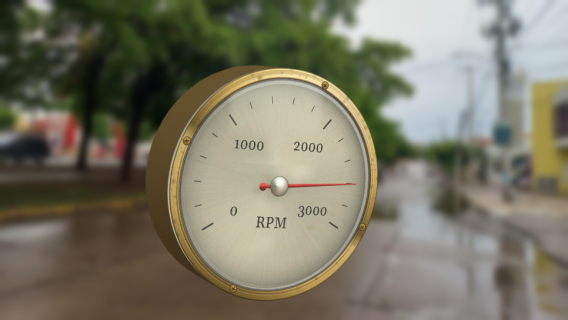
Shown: value=2600 unit=rpm
